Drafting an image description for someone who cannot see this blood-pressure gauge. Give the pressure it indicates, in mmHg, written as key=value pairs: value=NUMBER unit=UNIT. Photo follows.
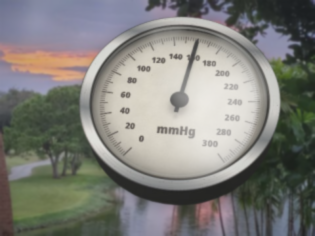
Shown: value=160 unit=mmHg
